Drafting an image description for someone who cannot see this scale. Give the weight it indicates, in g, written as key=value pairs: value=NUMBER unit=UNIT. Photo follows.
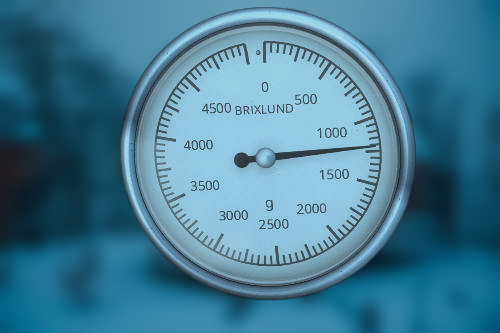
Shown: value=1200 unit=g
